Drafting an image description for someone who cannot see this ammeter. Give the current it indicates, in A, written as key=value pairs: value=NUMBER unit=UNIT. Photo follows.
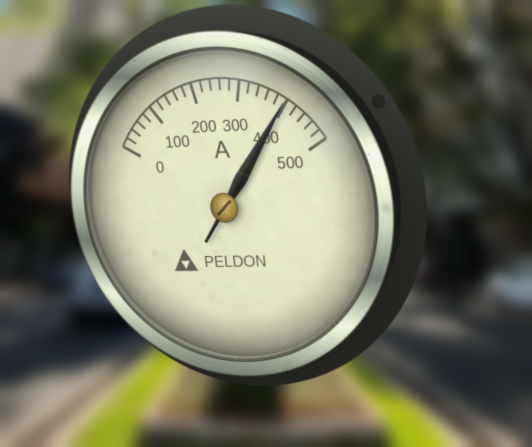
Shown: value=400 unit=A
